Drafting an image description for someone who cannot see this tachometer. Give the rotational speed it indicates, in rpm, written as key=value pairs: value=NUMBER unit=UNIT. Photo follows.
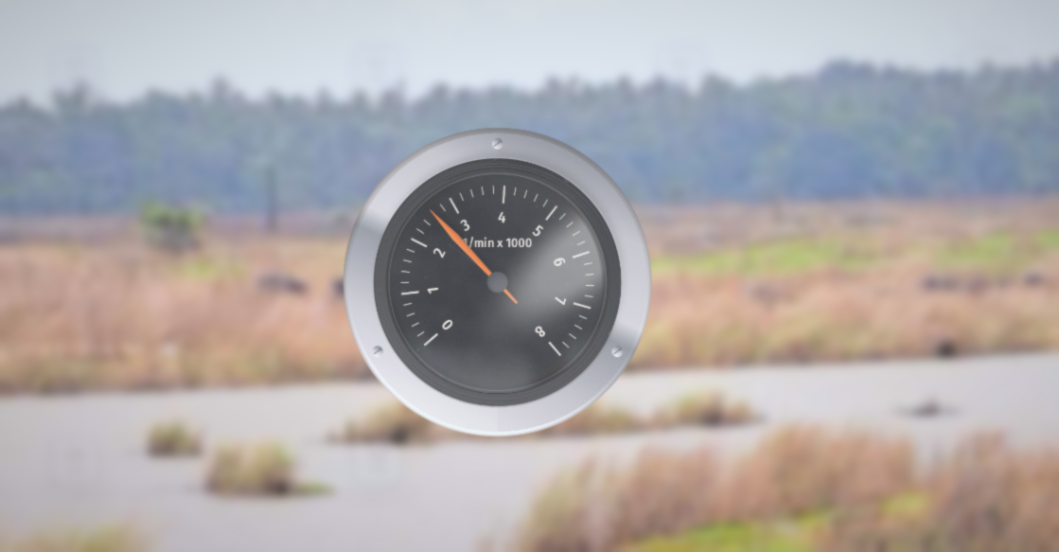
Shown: value=2600 unit=rpm
